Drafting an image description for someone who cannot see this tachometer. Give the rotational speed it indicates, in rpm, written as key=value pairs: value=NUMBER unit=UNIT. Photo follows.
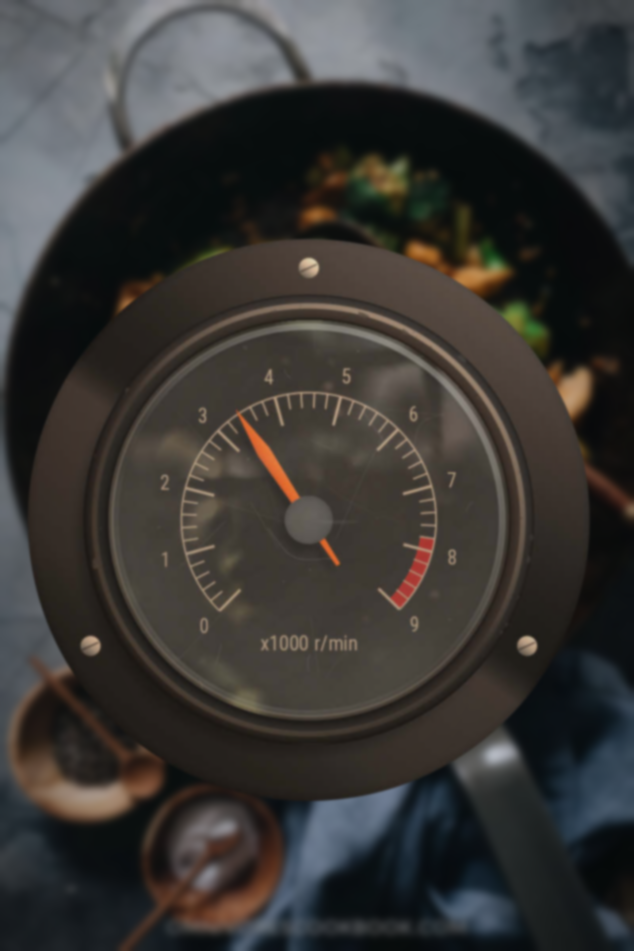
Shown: value=3400 unit=rpm
